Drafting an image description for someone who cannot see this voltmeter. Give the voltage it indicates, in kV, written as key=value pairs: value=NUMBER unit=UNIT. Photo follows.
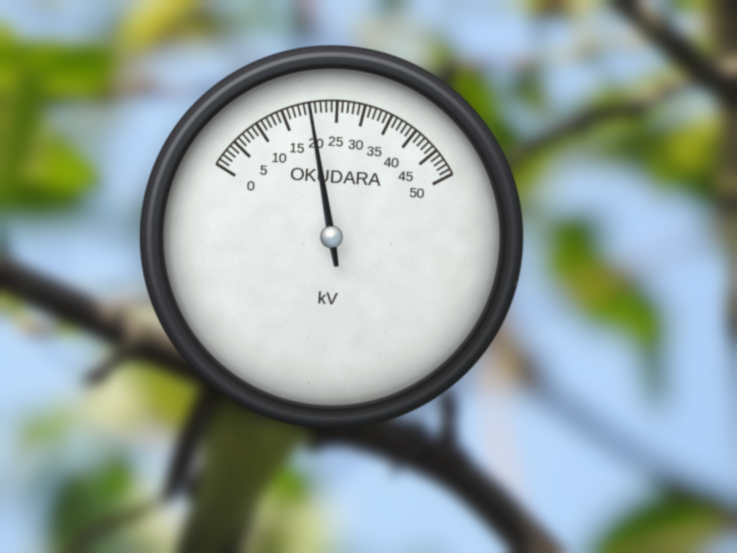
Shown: value=20 unit=kV
